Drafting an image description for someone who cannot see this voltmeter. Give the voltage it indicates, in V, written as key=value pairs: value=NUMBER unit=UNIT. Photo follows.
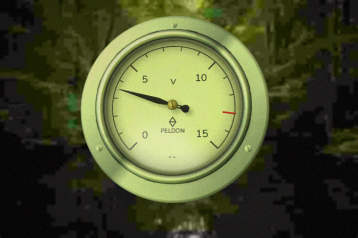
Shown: value=3.5 unit=V
